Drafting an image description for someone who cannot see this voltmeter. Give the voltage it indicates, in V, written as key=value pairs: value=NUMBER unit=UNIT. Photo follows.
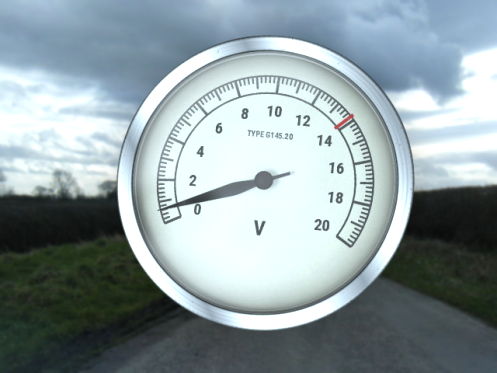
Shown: value=0.6 unit=V
